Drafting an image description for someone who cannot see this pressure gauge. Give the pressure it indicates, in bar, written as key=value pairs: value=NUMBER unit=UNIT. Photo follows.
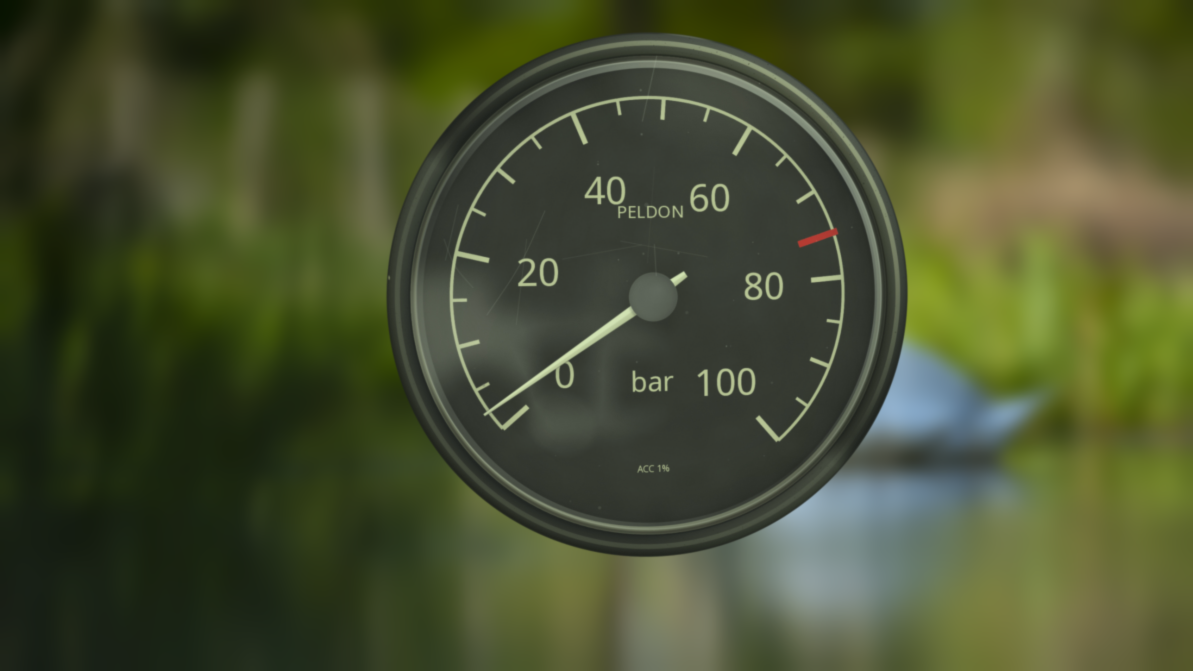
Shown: value=2.5 unit=bar
